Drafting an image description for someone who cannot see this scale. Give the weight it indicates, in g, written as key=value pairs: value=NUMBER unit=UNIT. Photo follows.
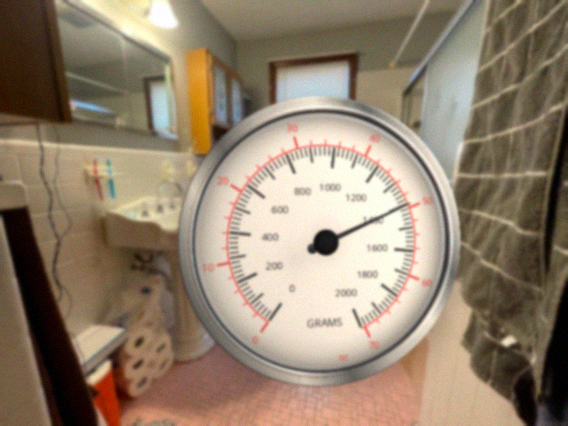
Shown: value=1400 unit=g
